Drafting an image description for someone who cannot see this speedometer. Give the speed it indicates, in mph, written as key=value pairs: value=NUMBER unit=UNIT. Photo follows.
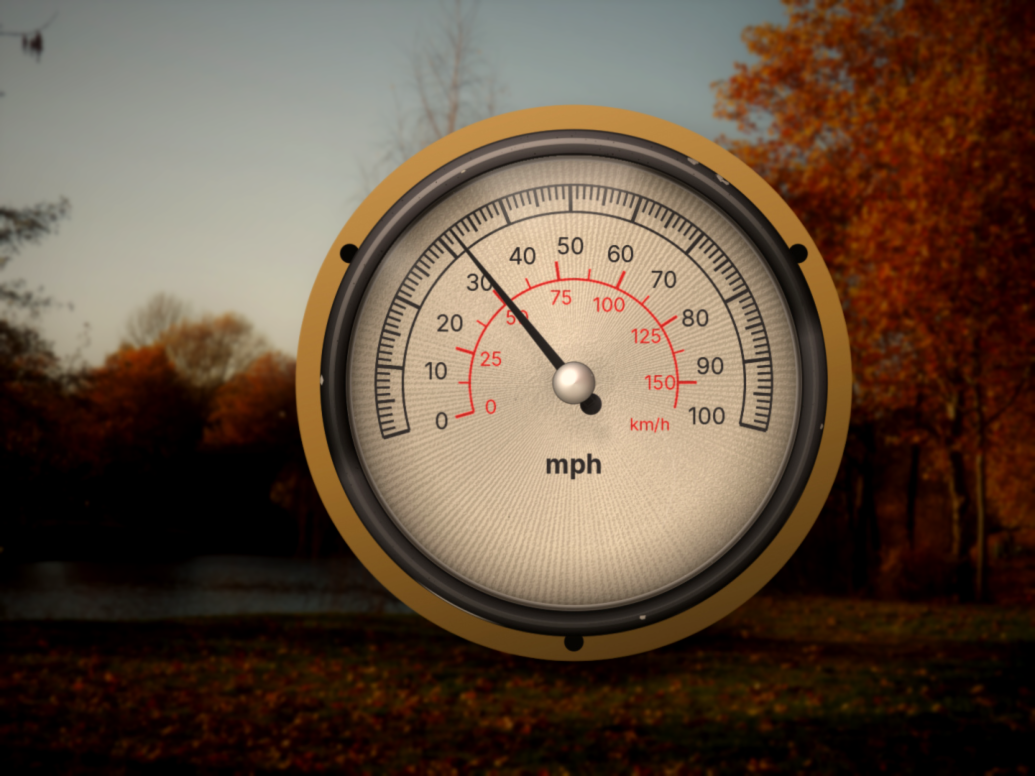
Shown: value=32 unit=mph
